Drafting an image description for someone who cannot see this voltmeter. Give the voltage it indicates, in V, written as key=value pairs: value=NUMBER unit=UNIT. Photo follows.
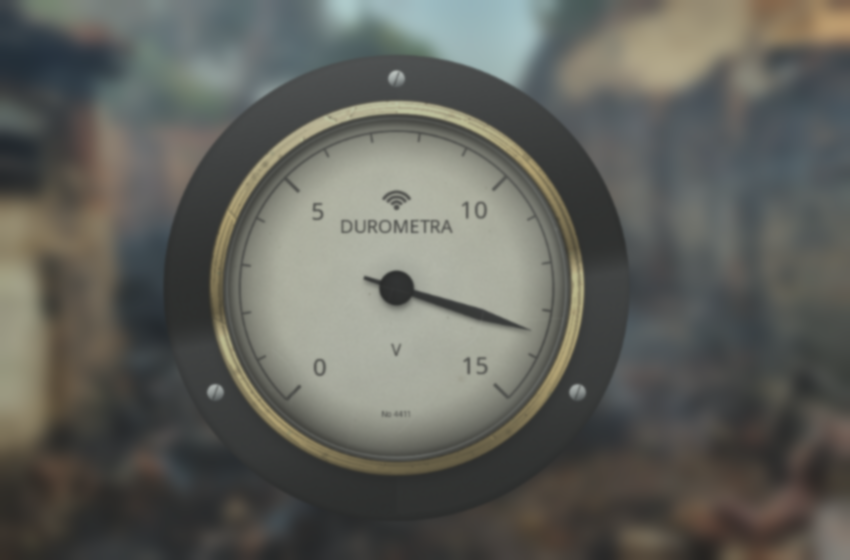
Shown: value=13.5 unit=V
